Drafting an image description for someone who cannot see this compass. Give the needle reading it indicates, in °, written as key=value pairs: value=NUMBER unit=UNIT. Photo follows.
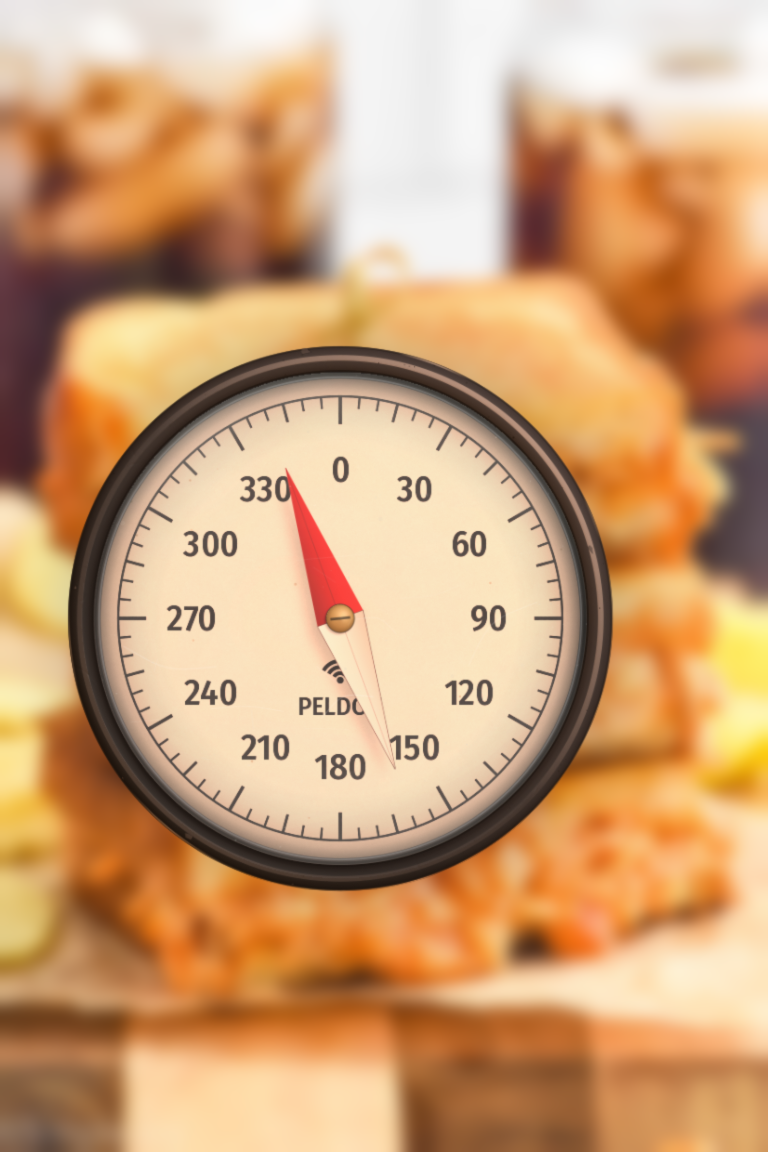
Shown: value=340 unit=°
